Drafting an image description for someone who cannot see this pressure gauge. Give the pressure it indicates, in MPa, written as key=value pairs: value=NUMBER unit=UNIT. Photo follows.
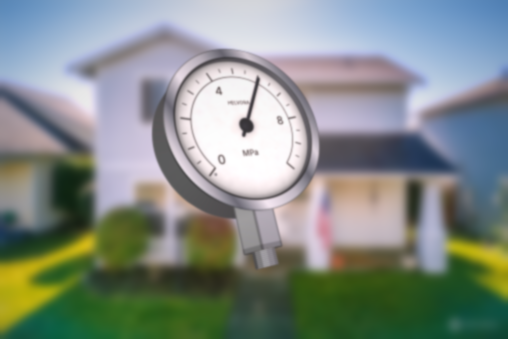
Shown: value=6 unit=MPa
